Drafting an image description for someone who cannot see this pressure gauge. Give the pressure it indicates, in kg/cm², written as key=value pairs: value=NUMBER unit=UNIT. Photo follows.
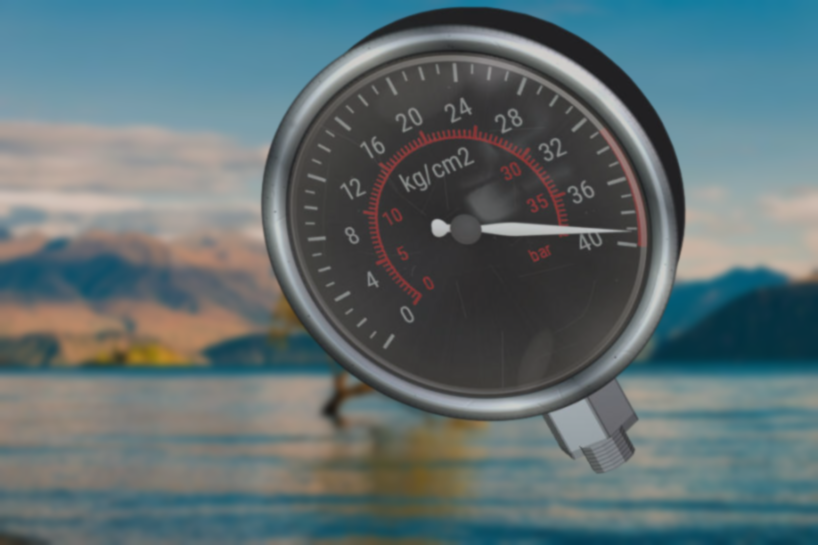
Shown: value=39 unit=kg/cm²
